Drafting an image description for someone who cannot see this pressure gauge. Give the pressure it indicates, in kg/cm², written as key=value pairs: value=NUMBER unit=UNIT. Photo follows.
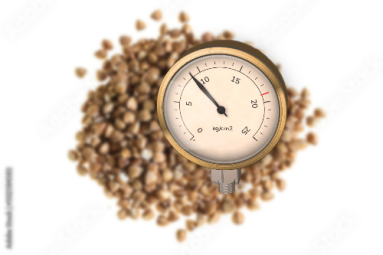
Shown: value=9 unit=kg/cm²
